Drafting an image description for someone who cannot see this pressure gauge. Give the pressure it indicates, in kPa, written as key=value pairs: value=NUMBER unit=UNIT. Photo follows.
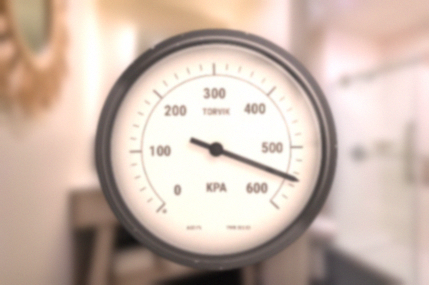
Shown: value=550 unit=kPa
